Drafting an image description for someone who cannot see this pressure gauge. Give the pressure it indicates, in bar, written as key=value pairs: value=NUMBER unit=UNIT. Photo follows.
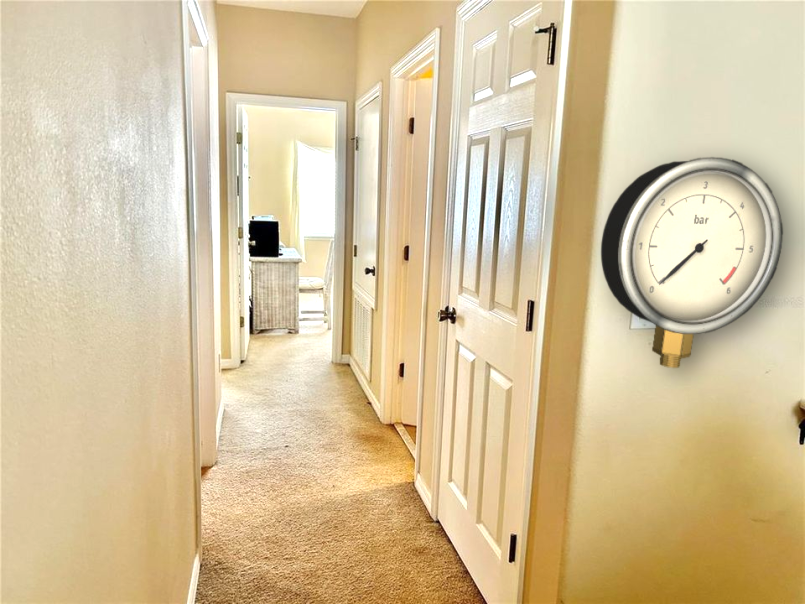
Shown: value=0 unit=bar
